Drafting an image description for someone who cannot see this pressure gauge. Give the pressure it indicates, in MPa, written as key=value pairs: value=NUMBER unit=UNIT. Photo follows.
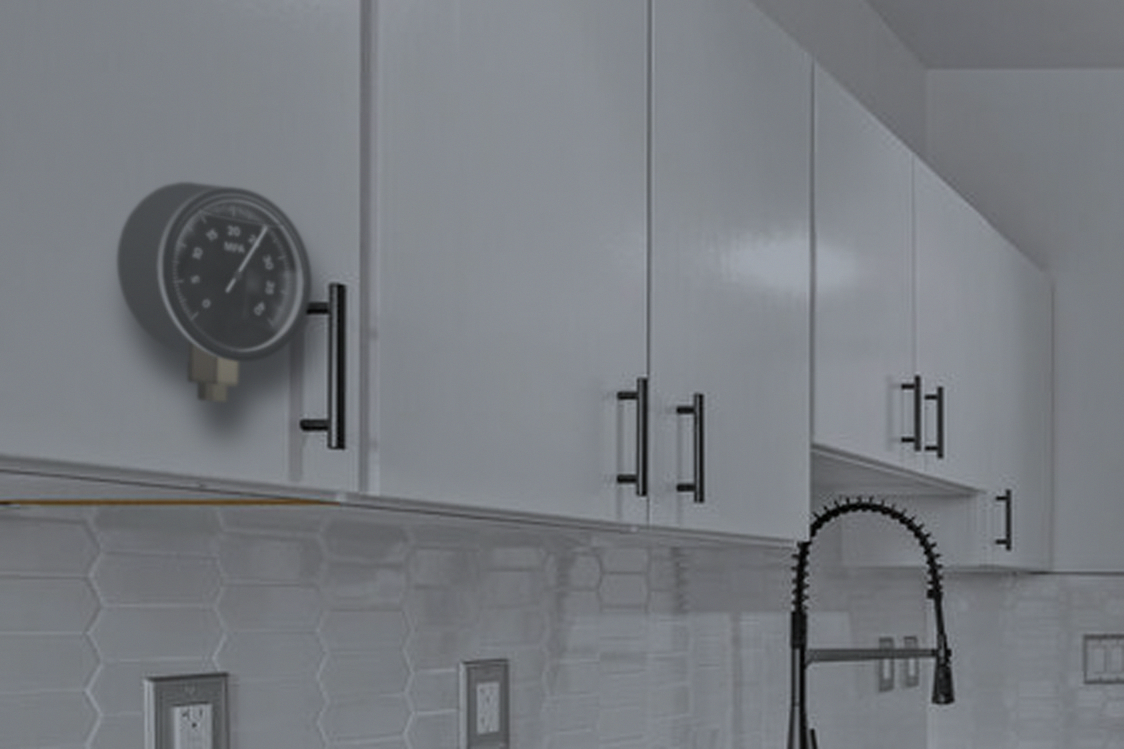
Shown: value=25 unit=MPa
